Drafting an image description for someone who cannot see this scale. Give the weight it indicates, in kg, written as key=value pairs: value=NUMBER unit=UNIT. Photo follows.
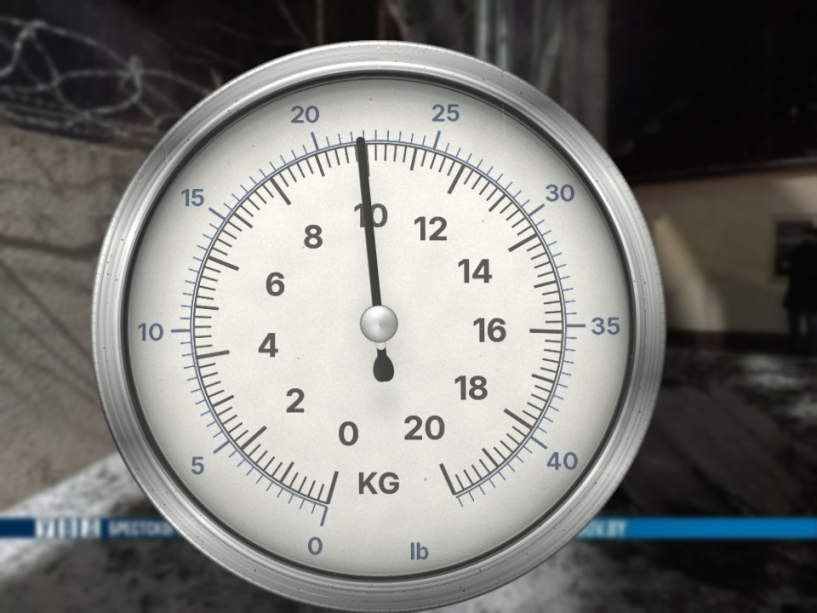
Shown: value=9.9 unit=kg
